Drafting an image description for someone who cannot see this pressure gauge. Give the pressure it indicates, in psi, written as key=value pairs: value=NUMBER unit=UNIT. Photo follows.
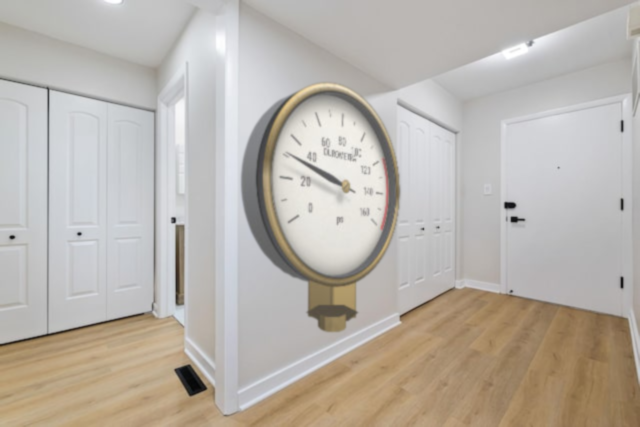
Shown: value=30 unit=psi
